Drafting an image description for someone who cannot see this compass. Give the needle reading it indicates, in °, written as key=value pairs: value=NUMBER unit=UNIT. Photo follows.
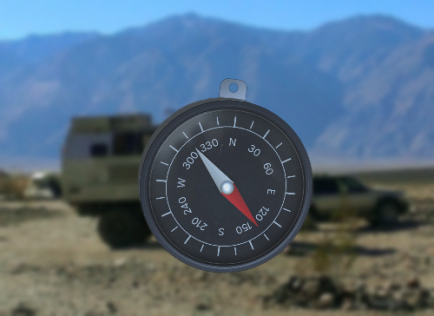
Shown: value=135 unit=°
